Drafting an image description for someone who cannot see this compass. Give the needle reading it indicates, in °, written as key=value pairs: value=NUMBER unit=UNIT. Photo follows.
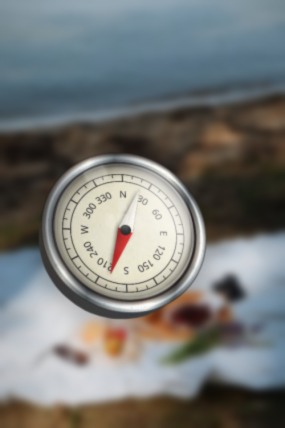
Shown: value=200 unit=°
